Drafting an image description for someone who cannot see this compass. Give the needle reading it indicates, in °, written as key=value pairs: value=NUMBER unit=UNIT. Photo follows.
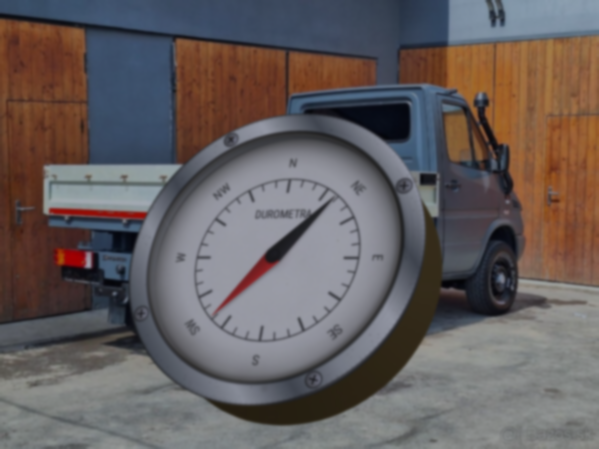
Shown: value=220 unit=°
